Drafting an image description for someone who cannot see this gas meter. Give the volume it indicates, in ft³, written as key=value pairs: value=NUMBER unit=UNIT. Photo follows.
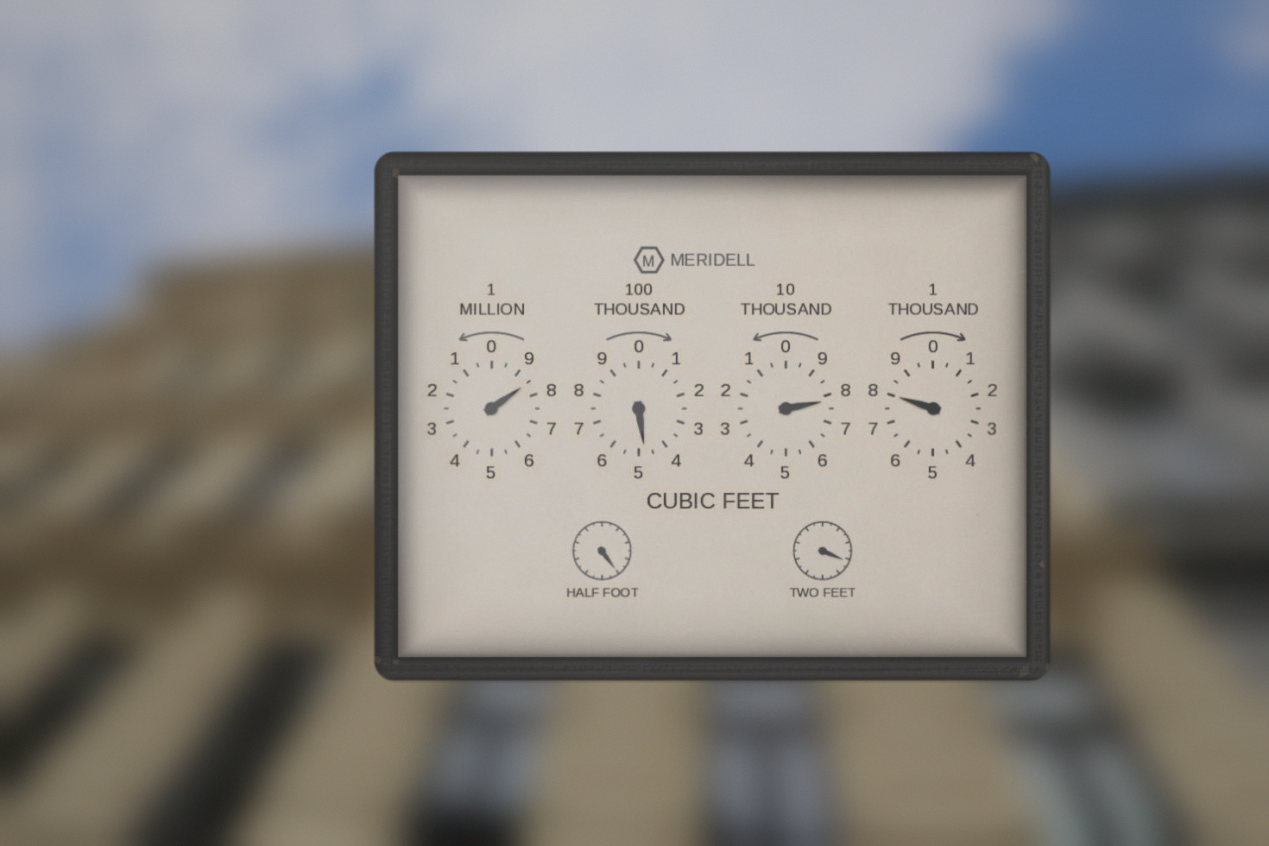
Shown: value=847800 unit=ft³
